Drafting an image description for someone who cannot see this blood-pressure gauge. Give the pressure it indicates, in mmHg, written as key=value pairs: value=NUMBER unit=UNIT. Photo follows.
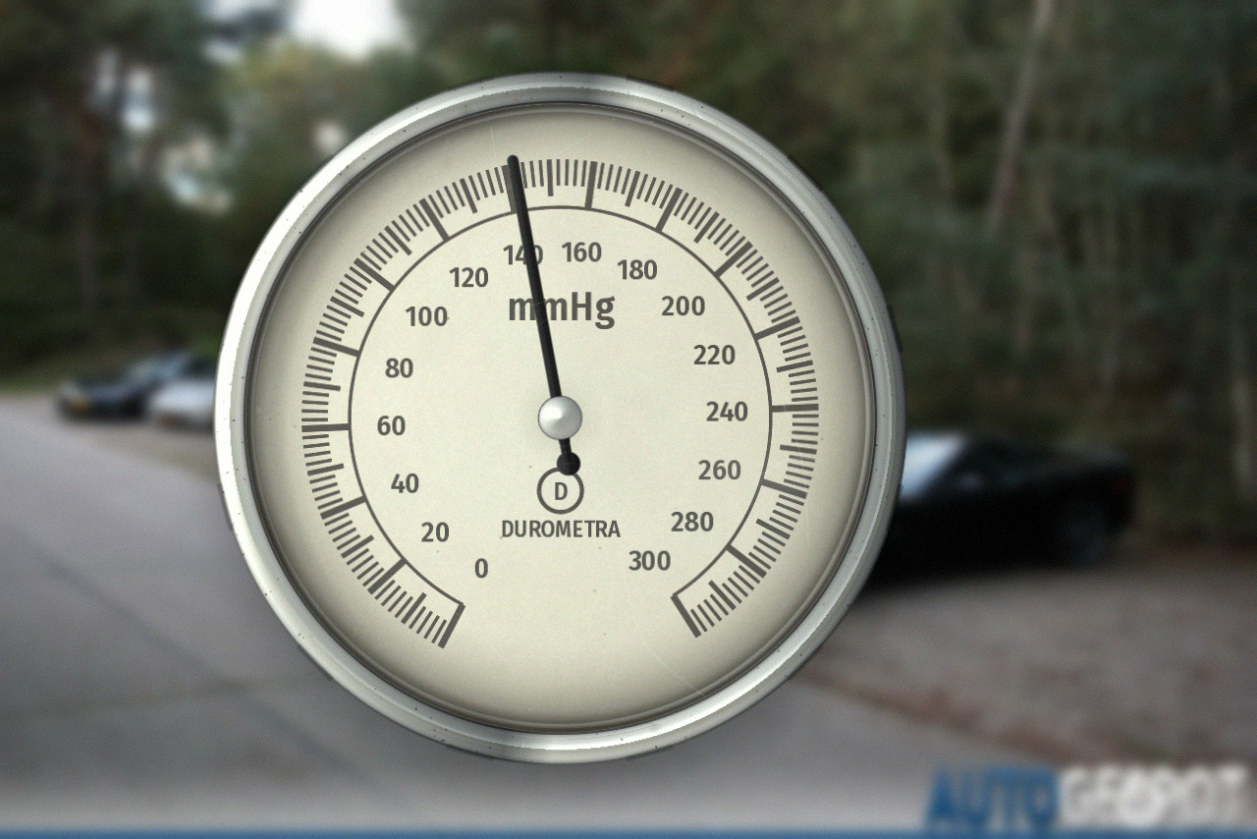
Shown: value=142 unit=mmHg
